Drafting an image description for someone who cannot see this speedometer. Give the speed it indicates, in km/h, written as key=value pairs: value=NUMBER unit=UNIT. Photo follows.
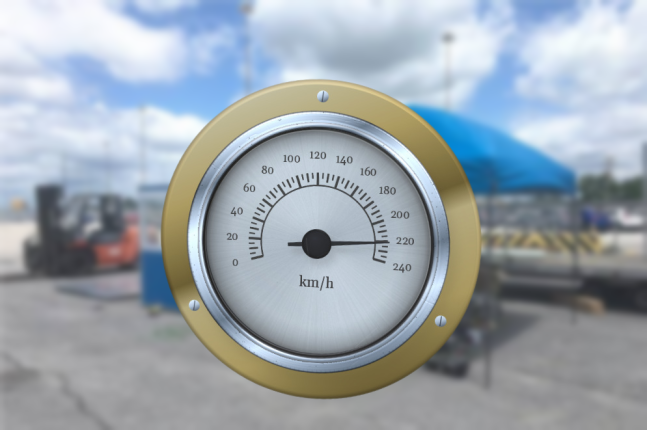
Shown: value=220 unit=km/h
